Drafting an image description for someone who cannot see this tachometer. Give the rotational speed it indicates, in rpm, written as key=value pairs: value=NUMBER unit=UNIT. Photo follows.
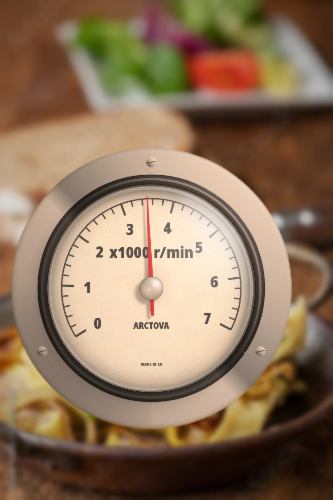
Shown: value=3500 unit=rpm
